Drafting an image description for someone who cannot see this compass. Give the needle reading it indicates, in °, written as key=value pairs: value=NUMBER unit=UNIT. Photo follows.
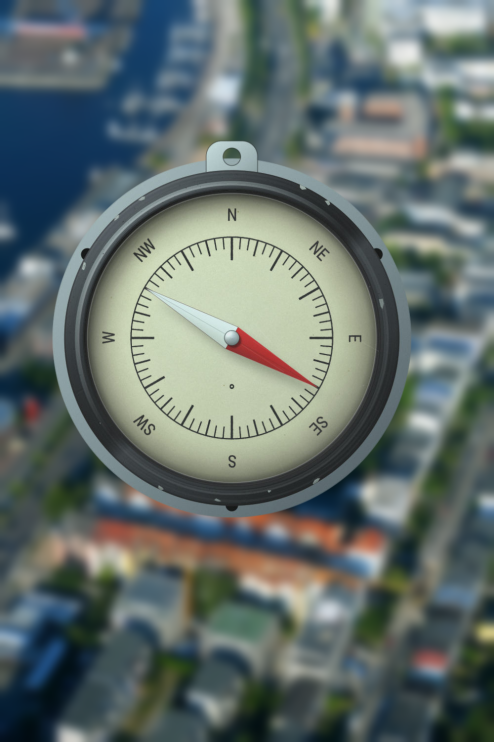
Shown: value=120 unit=°
